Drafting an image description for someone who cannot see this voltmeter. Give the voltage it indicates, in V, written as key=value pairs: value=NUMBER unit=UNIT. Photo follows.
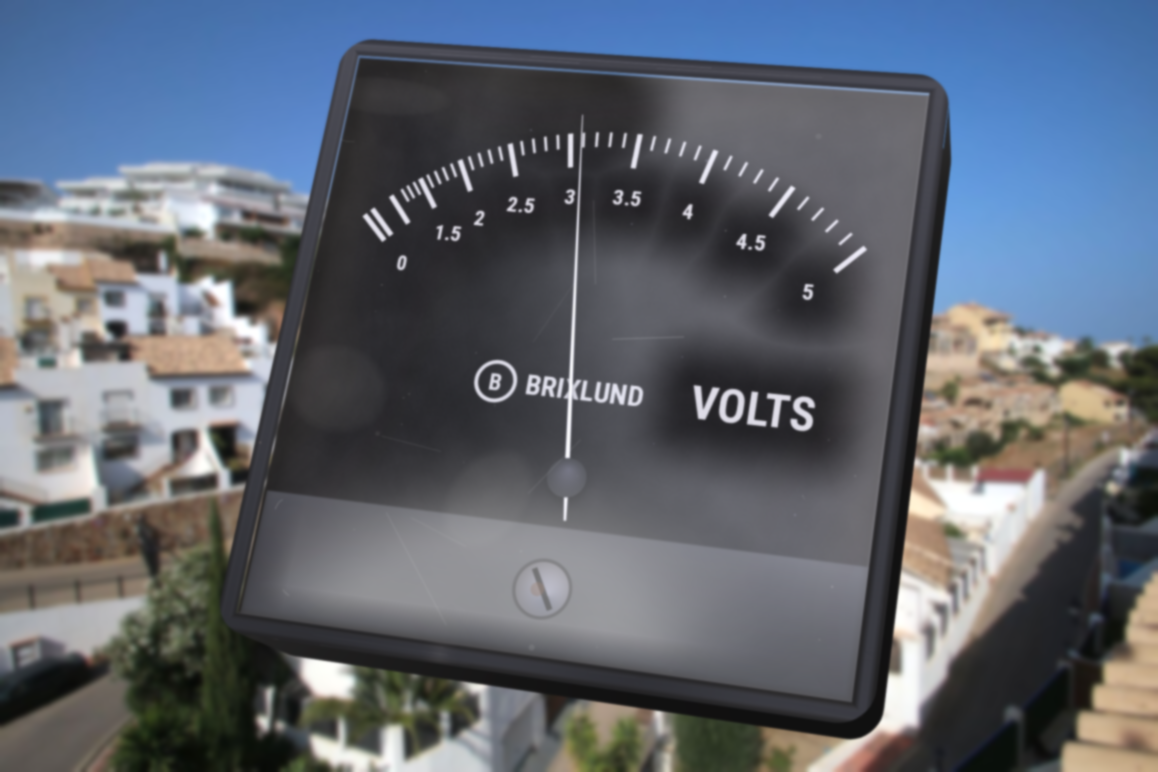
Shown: value=3.1 unit=V
